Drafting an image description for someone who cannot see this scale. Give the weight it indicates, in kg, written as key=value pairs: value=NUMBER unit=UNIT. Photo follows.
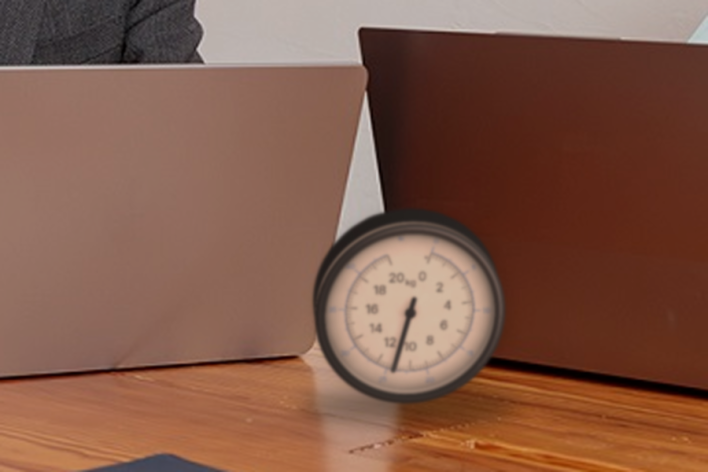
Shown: value=11 unit=kg
